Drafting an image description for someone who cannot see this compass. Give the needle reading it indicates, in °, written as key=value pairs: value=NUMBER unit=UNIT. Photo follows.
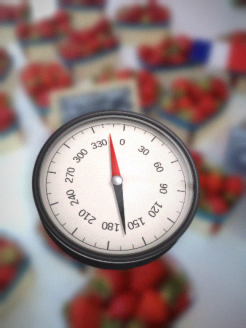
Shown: value=345 unit=°
